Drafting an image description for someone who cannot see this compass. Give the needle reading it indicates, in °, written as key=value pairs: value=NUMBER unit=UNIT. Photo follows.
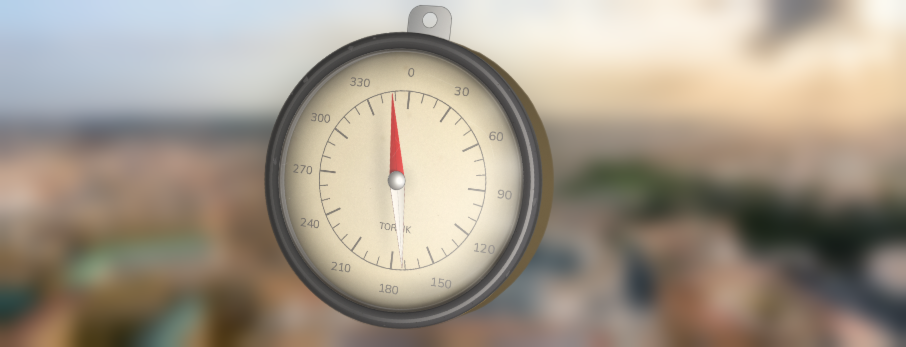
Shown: value=350 unit=°
